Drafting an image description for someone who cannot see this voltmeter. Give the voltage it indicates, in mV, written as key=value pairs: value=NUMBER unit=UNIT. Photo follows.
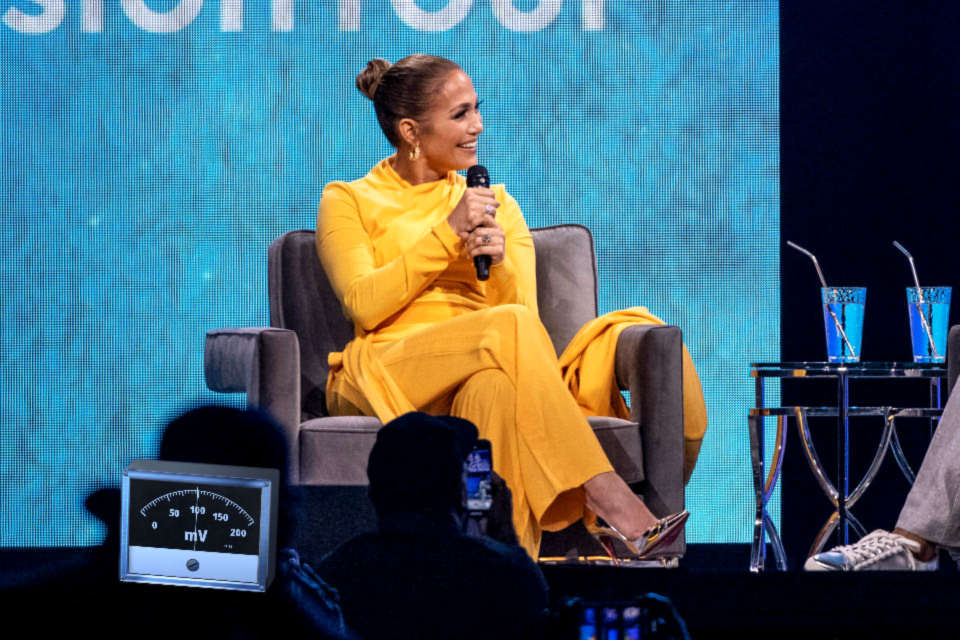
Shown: value=100 unit=mV
